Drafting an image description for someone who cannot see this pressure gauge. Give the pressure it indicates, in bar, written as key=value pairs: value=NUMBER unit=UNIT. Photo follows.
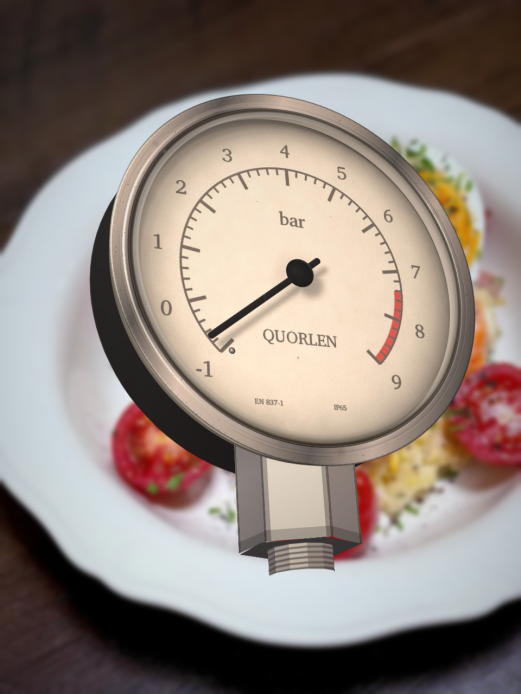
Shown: value=-0.7 unit=bar
